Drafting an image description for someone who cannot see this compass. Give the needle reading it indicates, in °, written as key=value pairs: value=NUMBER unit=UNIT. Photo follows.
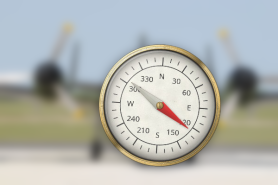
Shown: value=125 unit=°
